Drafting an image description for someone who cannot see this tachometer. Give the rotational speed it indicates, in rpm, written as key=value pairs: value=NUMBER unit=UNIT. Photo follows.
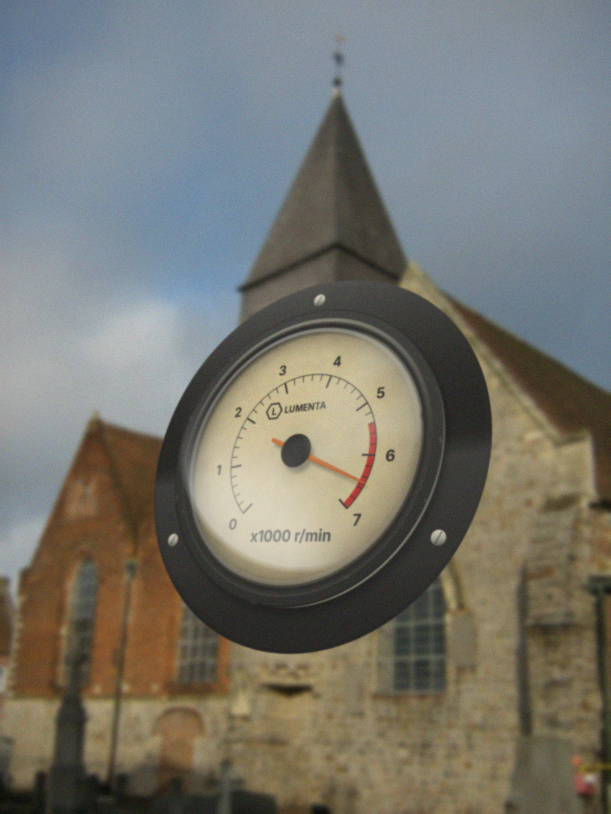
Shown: value=6500 unit=rpm
